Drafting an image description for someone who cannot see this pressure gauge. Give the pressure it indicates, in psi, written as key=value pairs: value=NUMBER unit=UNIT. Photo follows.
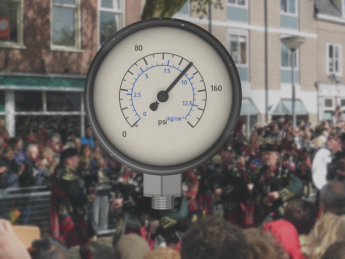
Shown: value=130 unit=psi
